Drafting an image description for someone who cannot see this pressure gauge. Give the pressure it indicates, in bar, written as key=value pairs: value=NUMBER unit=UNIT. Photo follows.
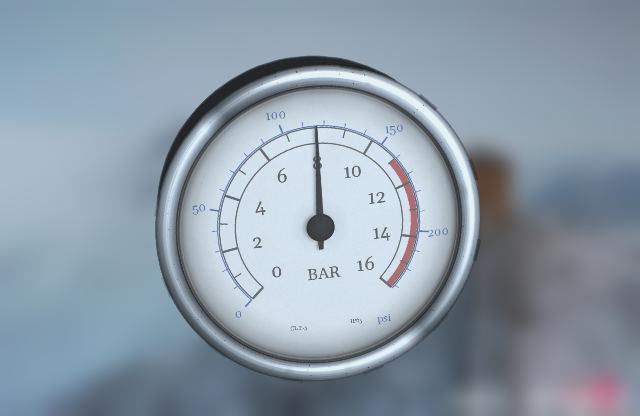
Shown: value=8 unit=bar
